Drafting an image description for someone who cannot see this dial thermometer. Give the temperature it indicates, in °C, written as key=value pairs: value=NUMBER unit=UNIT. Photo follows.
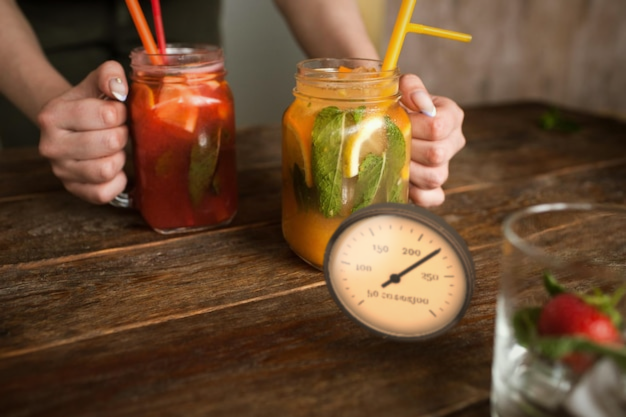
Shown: value=220 unit=°C
